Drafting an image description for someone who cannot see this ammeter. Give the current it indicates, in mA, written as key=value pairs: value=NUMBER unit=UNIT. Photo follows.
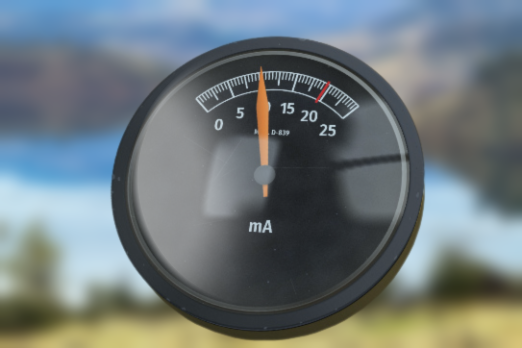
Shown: value=10 unit=mA
